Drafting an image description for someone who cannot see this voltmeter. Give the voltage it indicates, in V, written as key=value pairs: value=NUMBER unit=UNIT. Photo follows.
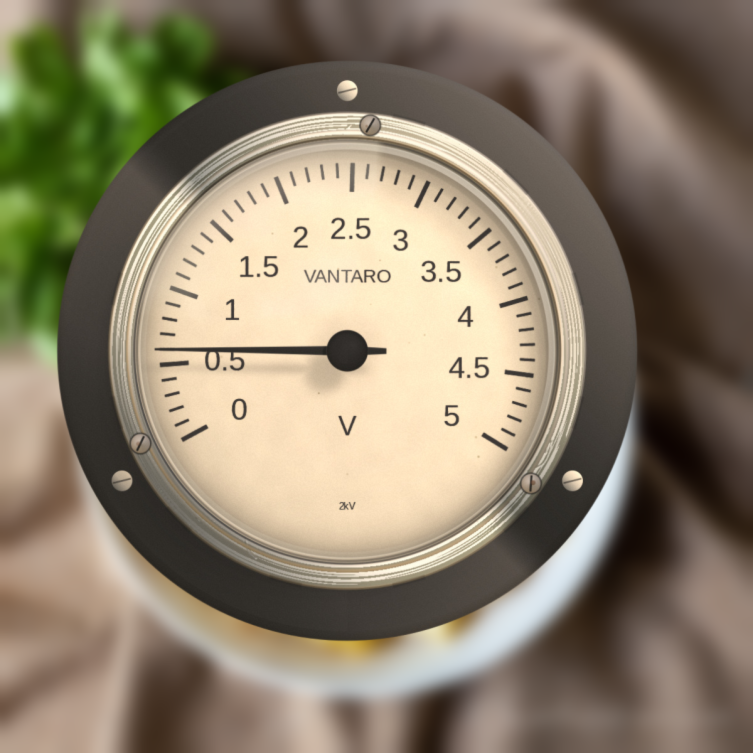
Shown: value=0.6 unit=V
